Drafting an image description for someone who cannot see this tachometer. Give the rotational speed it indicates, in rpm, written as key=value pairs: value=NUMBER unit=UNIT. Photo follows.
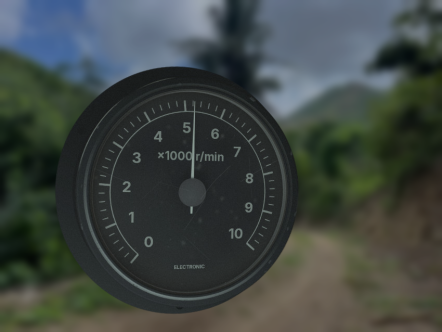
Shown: value=5200 unit=rpm
